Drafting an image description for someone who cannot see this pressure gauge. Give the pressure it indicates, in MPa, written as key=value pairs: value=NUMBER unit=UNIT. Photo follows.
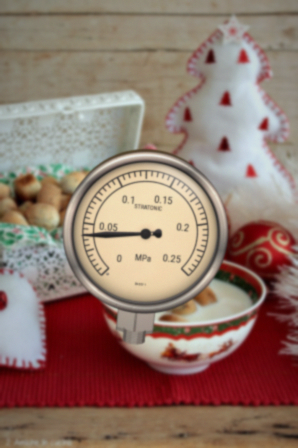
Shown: value=0.04 unit=MPa
